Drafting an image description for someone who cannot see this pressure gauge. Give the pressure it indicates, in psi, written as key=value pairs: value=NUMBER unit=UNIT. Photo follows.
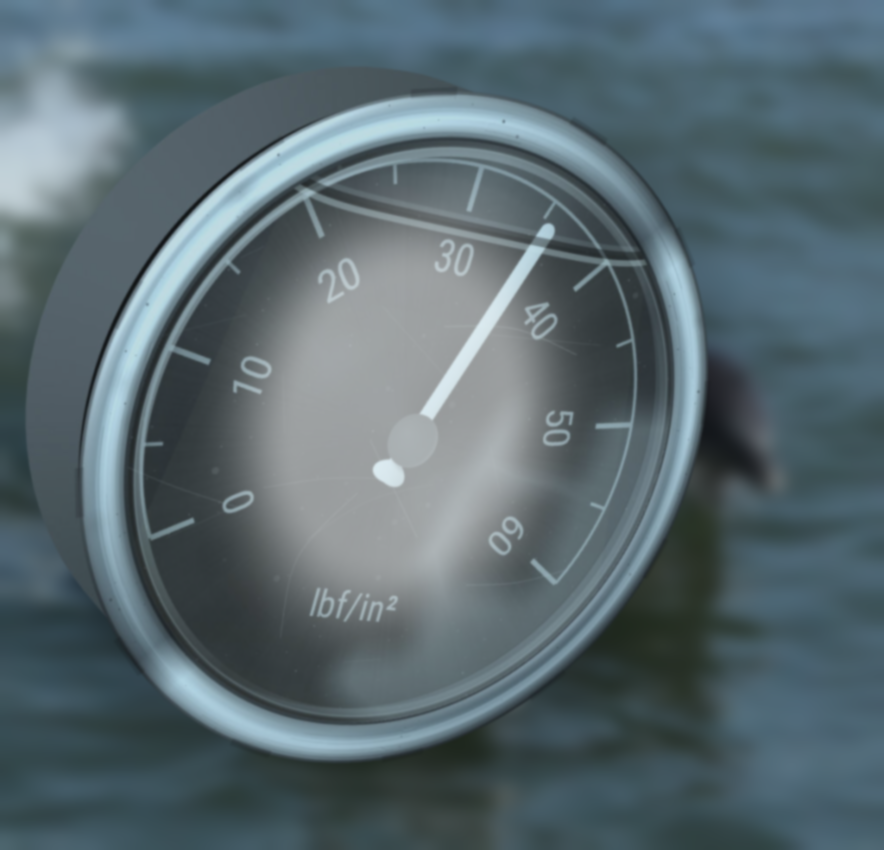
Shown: value=35 unit=psi
